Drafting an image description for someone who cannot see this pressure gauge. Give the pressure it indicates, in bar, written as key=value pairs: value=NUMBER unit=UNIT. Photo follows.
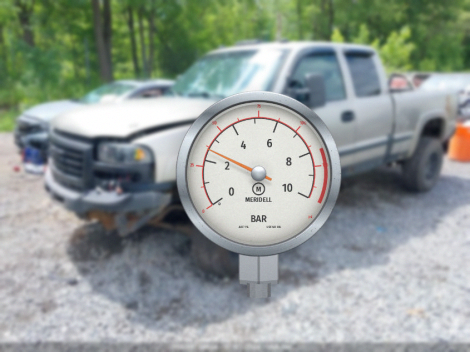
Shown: value=2.5 unit=bar
